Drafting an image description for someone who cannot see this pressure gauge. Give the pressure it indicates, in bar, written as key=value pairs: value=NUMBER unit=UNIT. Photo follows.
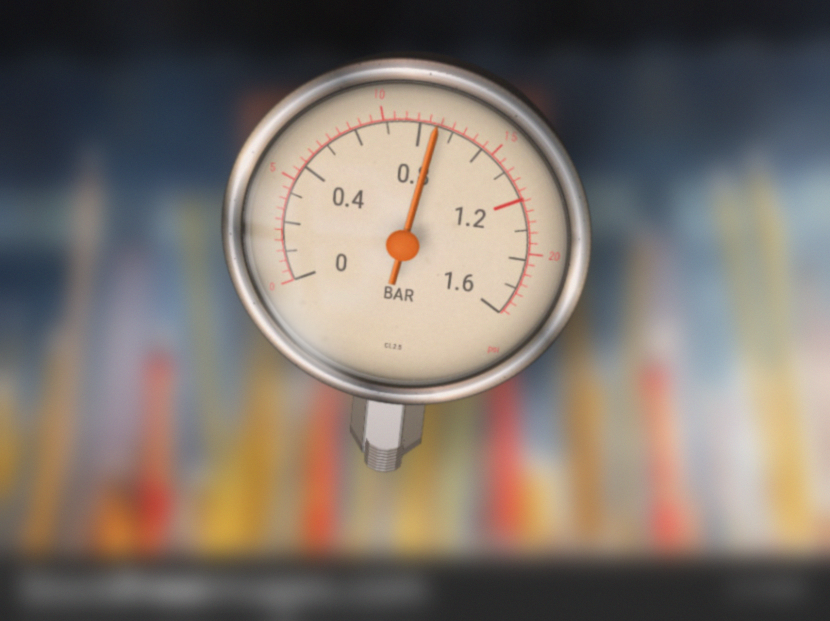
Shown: value=0.85 unit=bar
